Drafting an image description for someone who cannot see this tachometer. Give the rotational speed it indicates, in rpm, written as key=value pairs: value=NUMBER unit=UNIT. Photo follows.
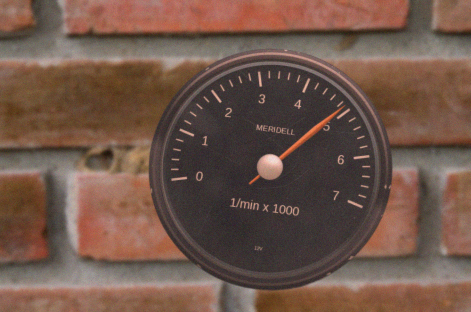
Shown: value=4900 unit=rpm
